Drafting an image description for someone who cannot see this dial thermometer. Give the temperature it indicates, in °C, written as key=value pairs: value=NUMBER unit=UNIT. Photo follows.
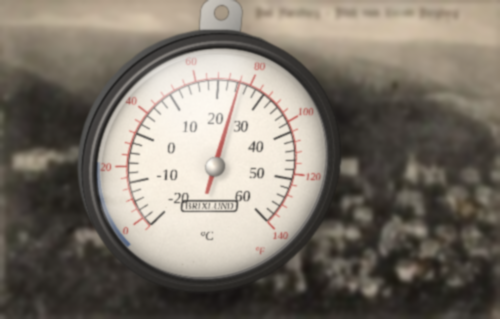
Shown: value=24 unit=°C
